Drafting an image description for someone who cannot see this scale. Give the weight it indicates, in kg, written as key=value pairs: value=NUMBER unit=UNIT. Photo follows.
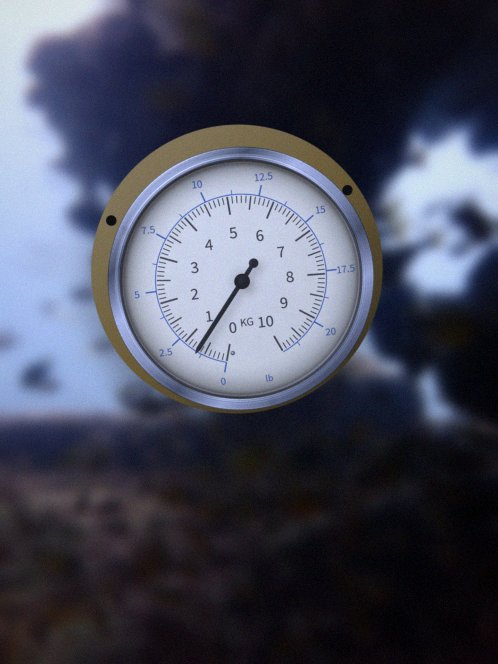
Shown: value=0.7 unit=kg
